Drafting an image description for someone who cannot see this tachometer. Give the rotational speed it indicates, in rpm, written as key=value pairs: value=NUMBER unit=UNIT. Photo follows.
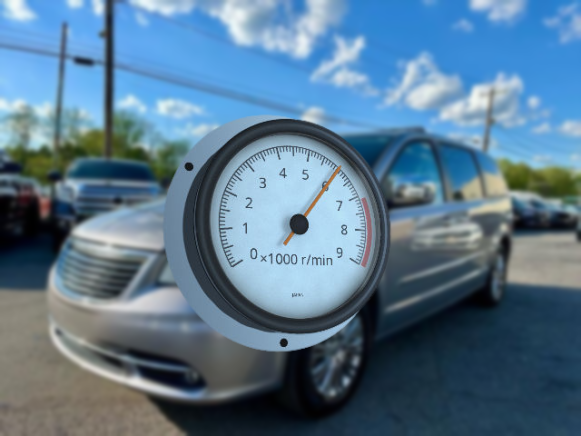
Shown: value=6000 unit=rpm
